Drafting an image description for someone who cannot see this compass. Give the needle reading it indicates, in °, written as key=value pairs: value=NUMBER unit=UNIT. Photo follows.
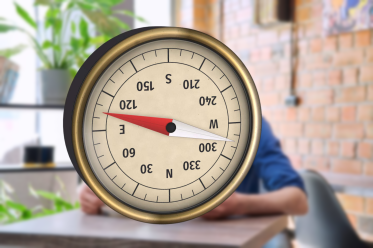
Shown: value=105 unit=°
